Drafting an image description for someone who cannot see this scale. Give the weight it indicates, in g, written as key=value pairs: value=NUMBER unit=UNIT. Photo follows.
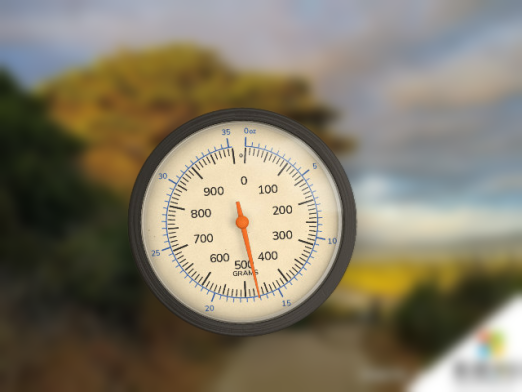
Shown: value=470 unit=g
